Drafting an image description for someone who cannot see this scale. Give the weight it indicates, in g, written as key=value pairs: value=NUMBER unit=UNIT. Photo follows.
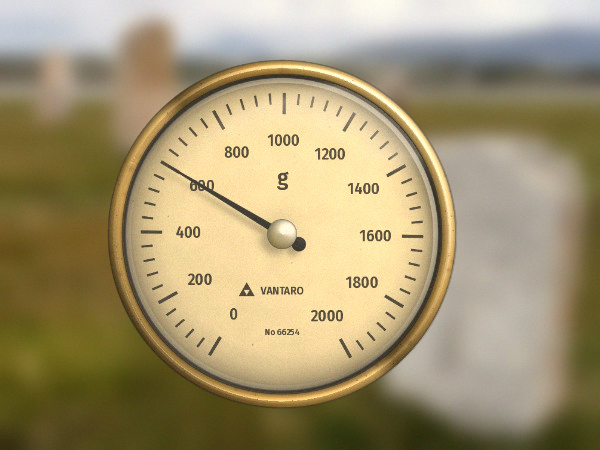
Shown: value=600 unit=g
